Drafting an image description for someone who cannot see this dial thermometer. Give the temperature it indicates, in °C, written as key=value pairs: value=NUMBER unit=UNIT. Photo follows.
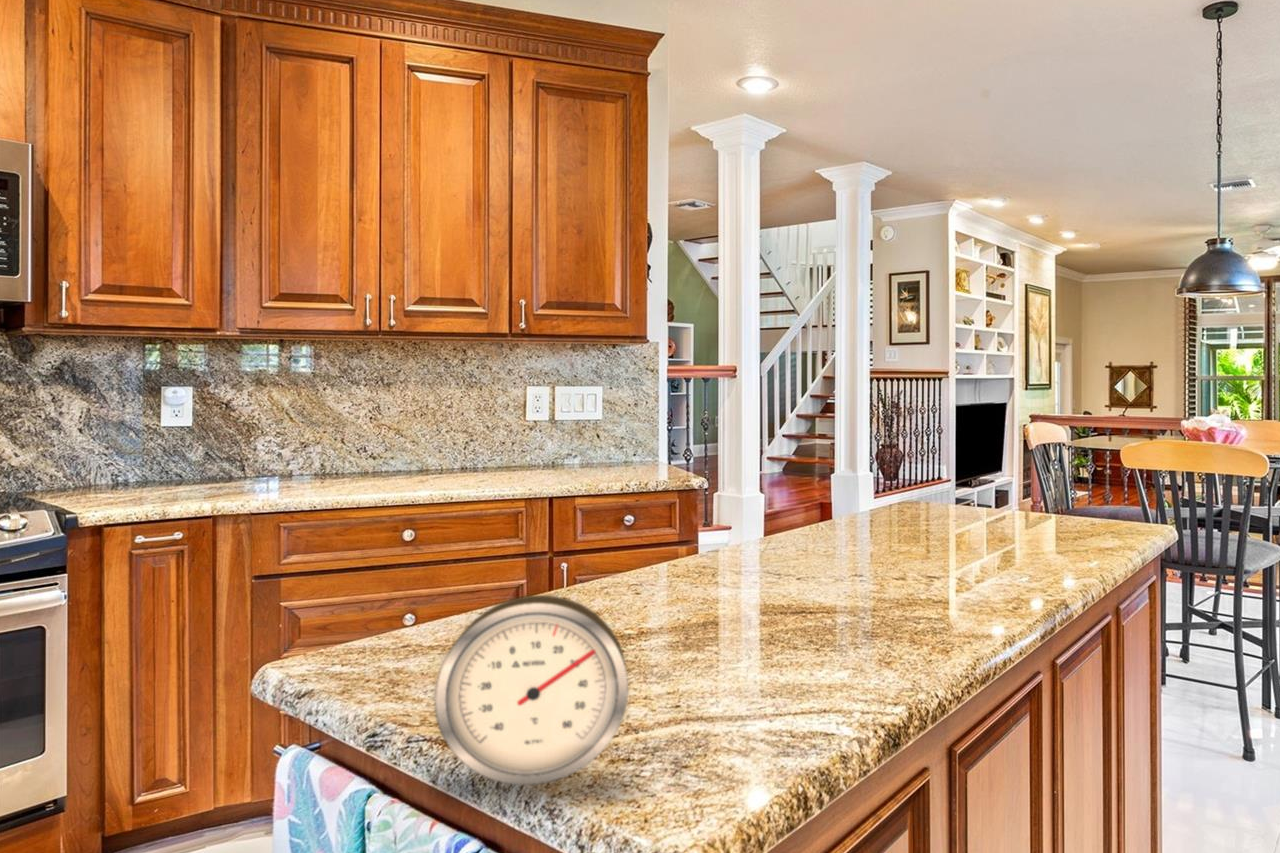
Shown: value=30 unit=°C
